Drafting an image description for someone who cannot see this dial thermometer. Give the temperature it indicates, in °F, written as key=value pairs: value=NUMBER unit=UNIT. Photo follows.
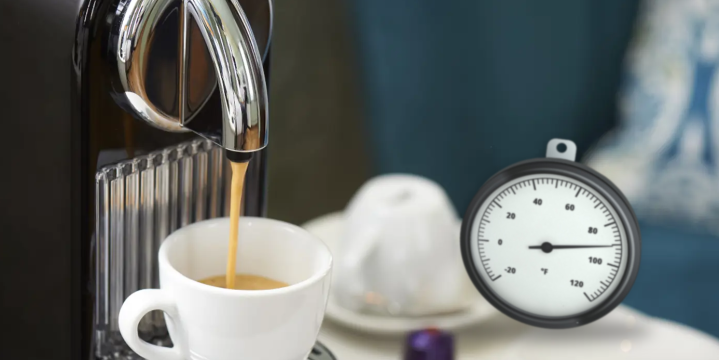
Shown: value=90 unit=°F
